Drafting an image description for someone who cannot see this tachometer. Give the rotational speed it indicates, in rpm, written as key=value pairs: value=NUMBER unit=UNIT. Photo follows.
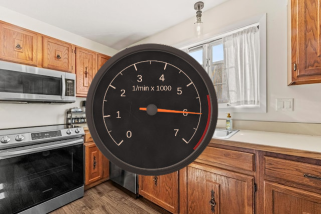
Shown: value=6000 unit=rpm
